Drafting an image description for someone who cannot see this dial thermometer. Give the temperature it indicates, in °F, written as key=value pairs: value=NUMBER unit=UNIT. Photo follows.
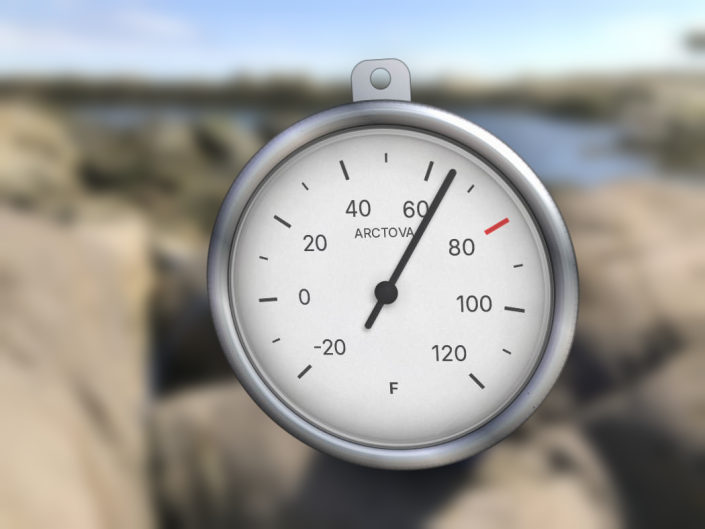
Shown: value=65 unit=°F
